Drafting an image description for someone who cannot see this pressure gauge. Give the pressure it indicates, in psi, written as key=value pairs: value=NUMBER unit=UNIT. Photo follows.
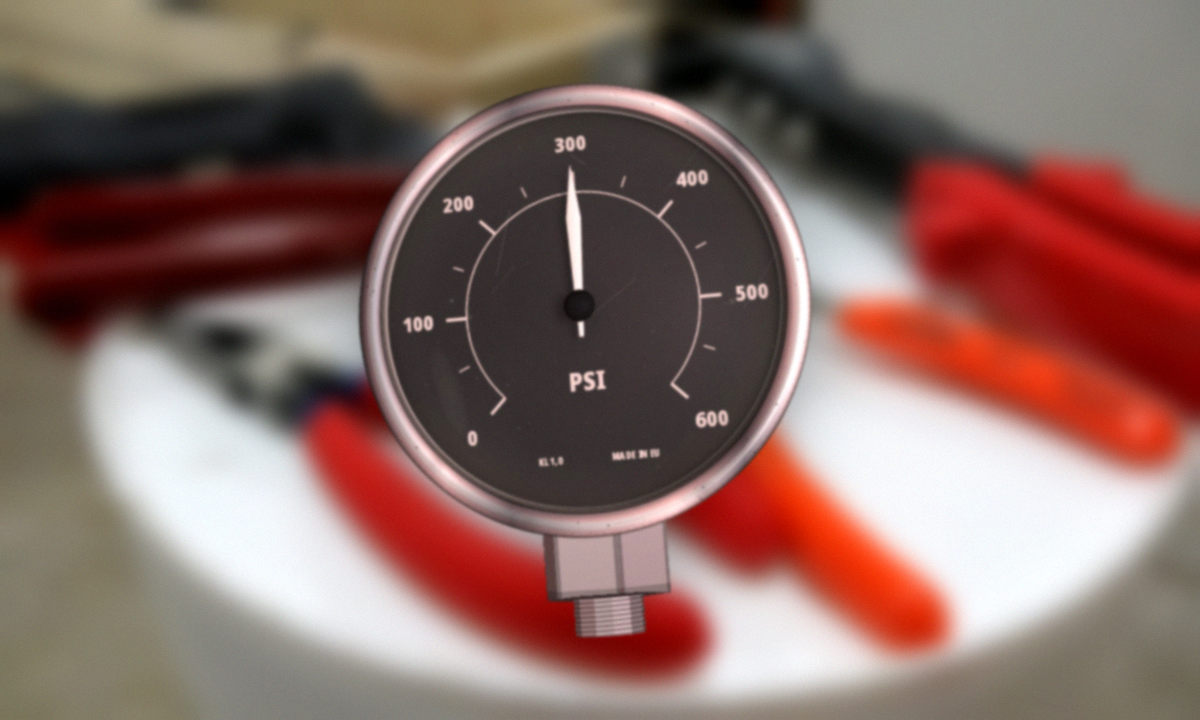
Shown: value=300 unit=psi
